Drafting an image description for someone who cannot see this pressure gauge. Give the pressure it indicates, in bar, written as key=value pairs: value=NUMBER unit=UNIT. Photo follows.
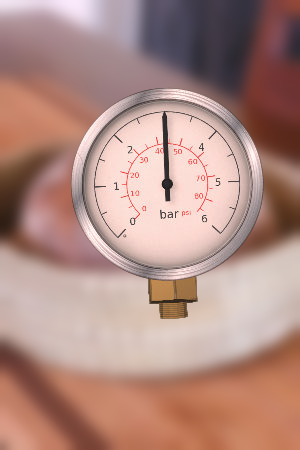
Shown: value=3 unit=bar
